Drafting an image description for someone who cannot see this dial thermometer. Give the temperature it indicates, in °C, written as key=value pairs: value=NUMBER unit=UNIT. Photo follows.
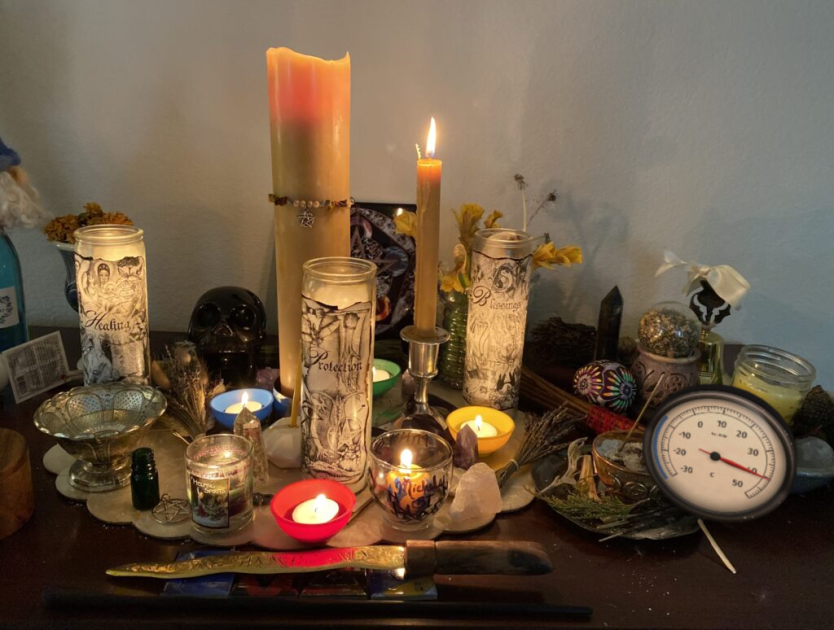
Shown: value=40 unit=°C
